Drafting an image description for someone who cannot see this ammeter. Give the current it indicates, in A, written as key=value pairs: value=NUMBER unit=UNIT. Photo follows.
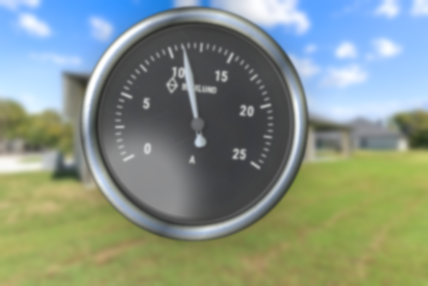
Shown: value=11 unit=A
